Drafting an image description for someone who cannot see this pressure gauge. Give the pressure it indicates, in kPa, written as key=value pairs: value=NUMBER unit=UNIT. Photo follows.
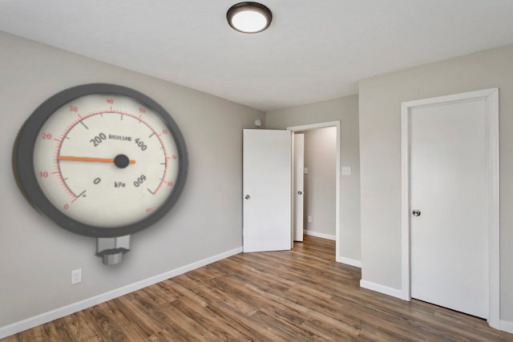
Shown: value=100 unit=kPa
